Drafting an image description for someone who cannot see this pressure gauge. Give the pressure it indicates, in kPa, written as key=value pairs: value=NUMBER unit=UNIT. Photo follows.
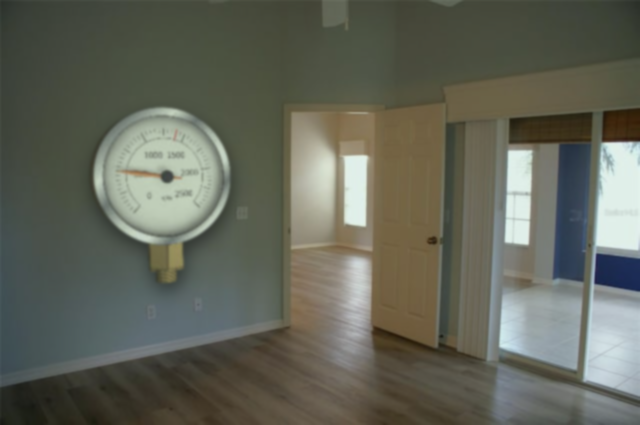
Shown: value=500 unit=kPa
